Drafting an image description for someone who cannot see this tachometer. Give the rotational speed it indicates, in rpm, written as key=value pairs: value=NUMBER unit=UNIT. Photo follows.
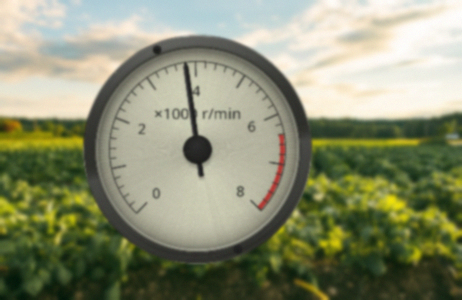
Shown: value=3800 unit=rpm
